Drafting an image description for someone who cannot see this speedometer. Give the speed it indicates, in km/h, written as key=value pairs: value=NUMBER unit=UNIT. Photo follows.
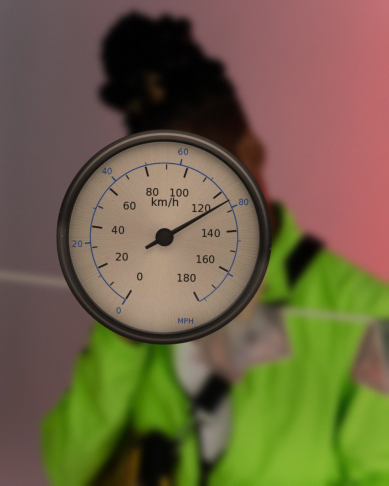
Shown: value=125 unit=km/h
